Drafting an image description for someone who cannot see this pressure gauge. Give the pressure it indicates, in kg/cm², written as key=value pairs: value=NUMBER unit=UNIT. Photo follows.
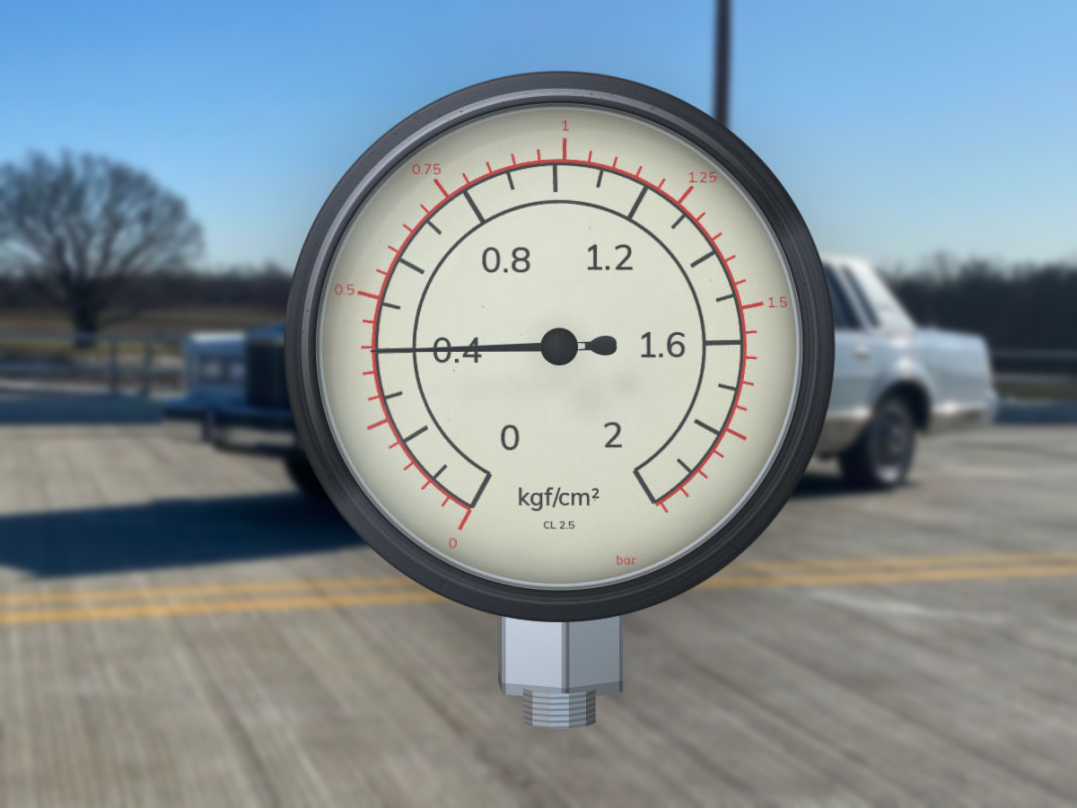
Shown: value=0.4 unit=kg/cm²
